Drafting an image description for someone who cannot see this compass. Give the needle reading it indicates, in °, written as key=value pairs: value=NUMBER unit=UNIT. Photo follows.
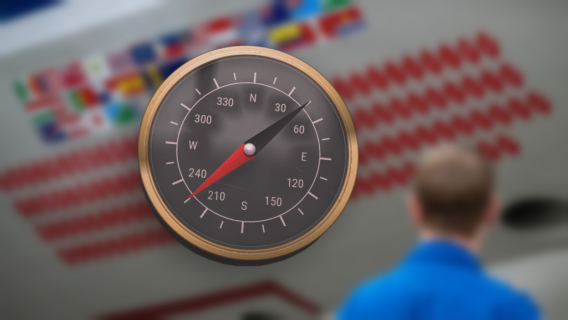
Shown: value=225 unit=°
